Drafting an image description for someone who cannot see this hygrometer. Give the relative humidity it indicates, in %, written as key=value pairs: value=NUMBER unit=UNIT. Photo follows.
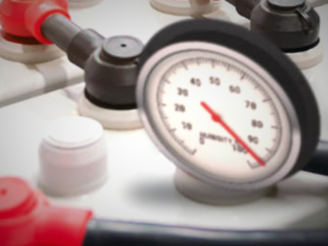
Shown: value=95 unit=%
